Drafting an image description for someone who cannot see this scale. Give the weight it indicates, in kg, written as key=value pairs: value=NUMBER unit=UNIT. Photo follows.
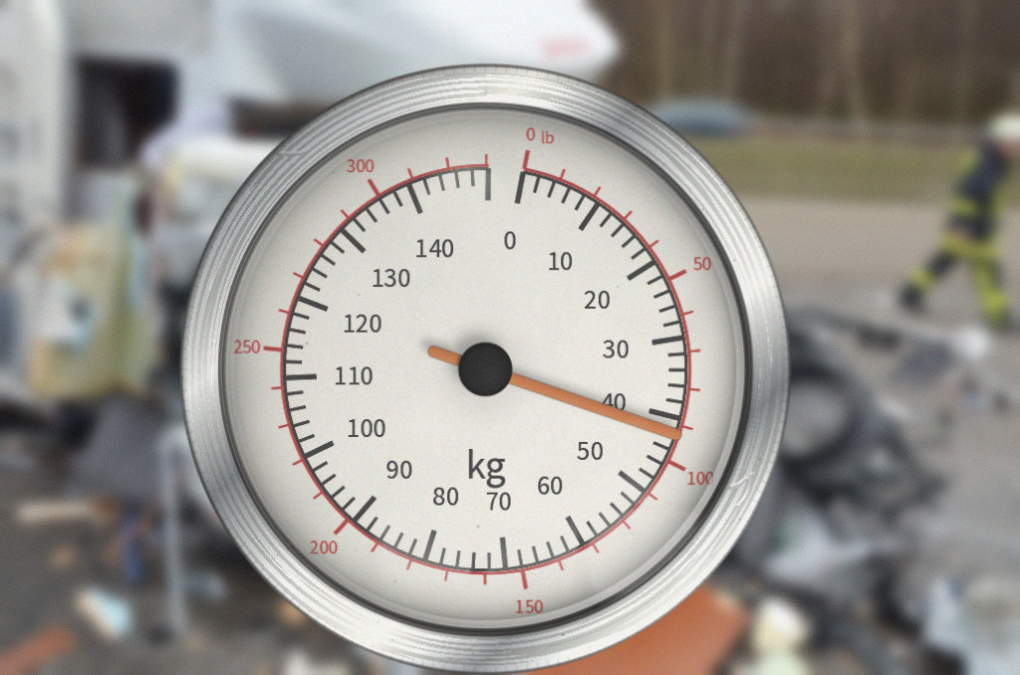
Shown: value=42 unit=kg
